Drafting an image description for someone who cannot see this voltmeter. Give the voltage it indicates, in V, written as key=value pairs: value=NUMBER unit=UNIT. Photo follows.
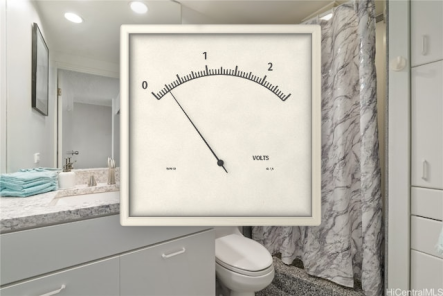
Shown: value=0.25 unit=V
